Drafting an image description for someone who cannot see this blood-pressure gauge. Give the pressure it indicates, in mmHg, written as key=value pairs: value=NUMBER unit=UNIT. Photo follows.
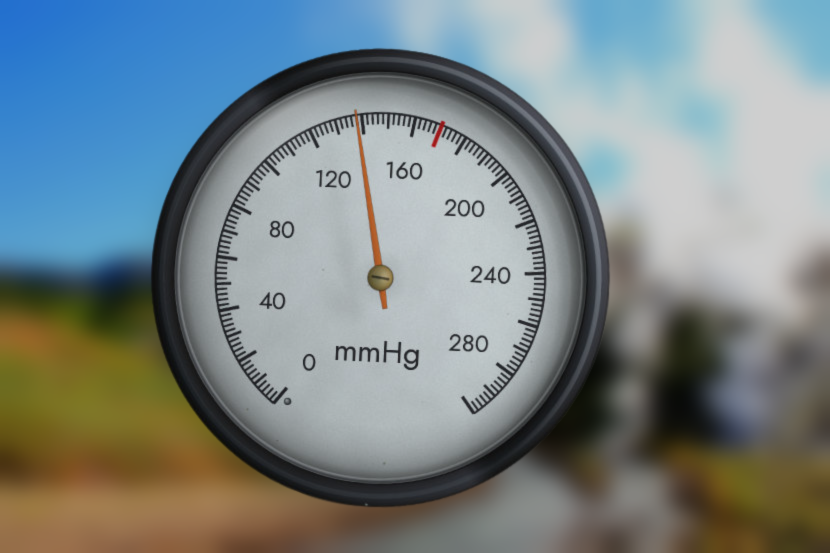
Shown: value=138 unit=mmHg
